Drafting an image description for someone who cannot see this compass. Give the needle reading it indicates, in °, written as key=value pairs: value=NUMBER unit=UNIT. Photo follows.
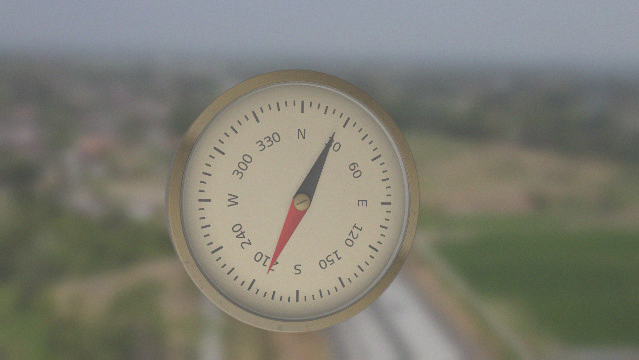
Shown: value=205 unit=°
